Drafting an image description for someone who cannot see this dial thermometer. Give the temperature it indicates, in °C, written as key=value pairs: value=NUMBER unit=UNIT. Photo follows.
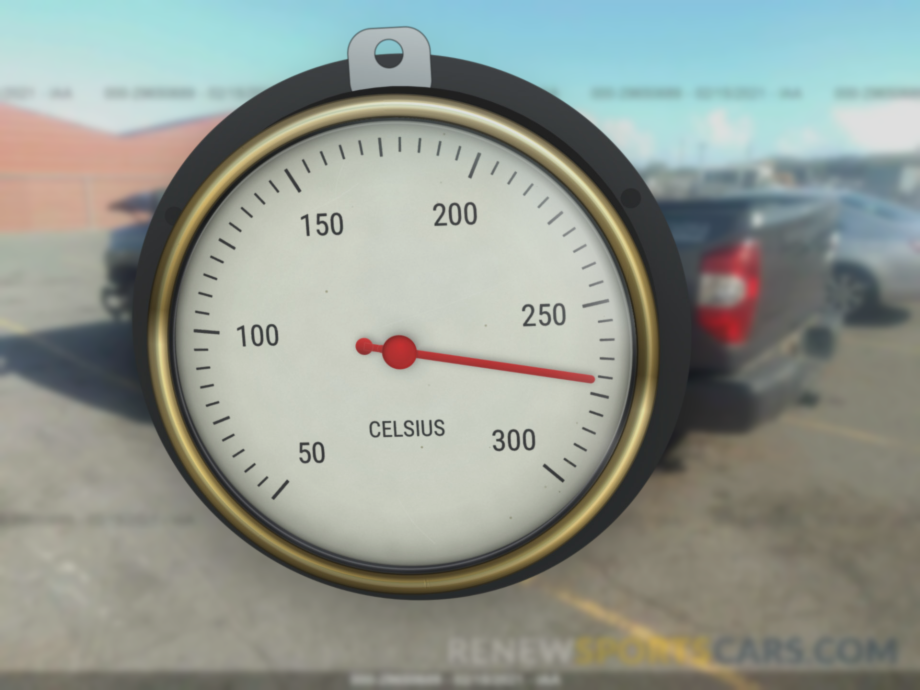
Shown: value=270 unit=°C
